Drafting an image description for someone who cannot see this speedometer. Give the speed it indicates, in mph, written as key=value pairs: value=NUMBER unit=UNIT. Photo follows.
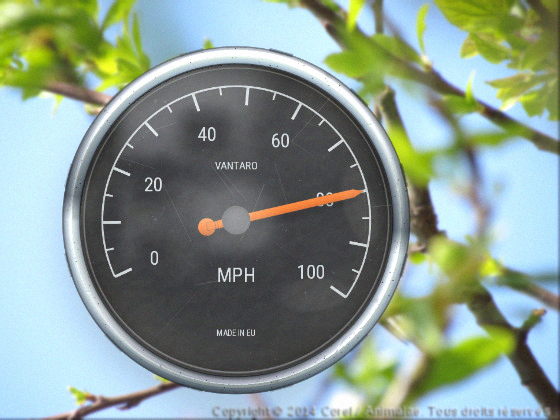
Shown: value=80 unit=mph
